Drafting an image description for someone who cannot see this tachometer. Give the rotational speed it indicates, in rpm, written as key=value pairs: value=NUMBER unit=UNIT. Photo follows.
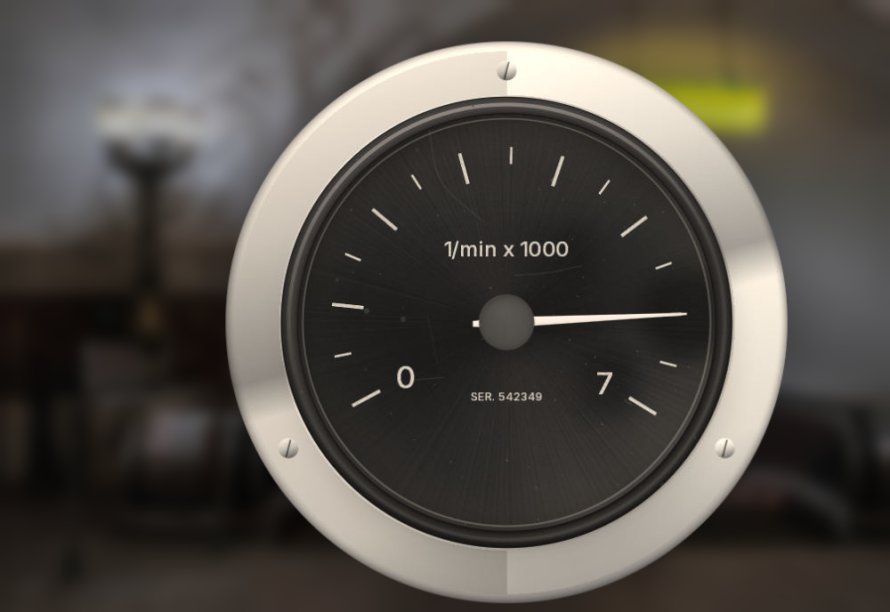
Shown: value=6000 unit=rpm
